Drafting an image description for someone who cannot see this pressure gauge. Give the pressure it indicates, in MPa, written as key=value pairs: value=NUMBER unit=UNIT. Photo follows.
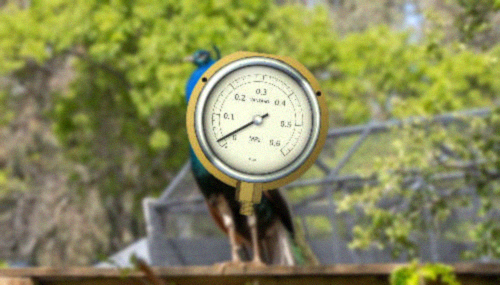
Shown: value=0.02 unit=MPa
